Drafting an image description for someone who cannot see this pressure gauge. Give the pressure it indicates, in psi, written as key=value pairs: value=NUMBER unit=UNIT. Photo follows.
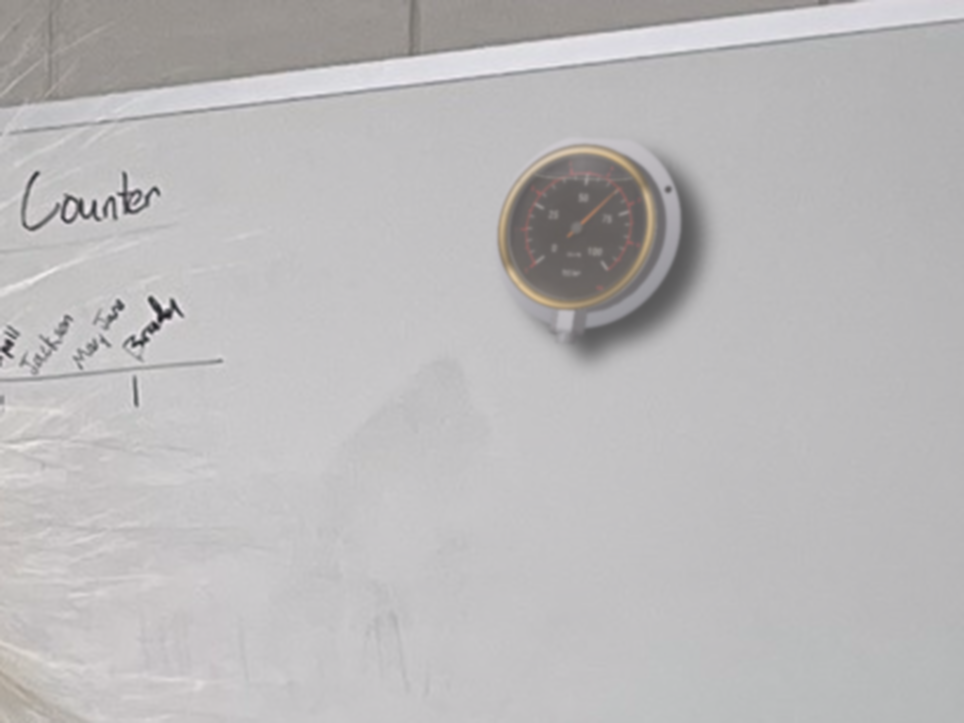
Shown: value=65 unit=psi
